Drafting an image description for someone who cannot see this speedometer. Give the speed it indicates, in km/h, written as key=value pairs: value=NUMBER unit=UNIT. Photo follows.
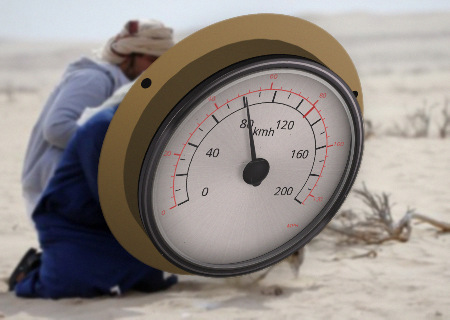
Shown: value=80 unit=km/h
